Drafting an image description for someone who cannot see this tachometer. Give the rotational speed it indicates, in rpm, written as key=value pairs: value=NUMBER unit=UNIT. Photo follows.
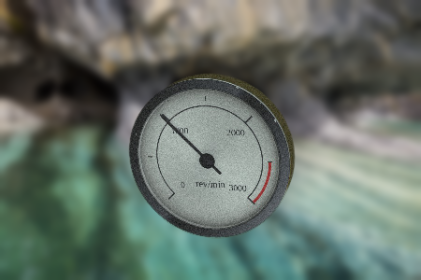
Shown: value=1000 unit=rpm
